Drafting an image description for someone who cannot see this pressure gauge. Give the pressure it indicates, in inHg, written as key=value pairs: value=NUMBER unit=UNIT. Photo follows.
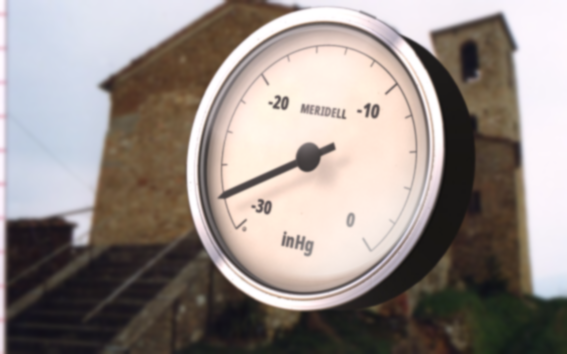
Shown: value=-28 unit=inHg
